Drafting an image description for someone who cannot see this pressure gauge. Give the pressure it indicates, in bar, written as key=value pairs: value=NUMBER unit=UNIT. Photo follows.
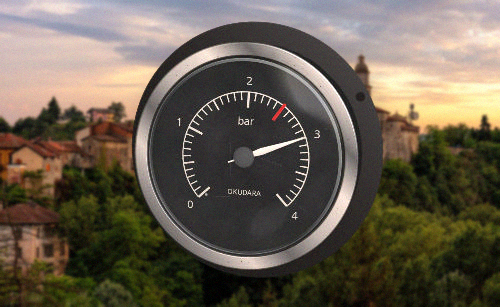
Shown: value=3 unit=bar
